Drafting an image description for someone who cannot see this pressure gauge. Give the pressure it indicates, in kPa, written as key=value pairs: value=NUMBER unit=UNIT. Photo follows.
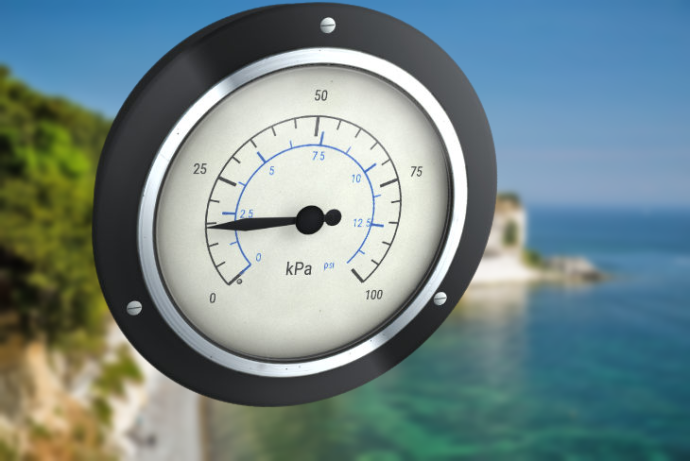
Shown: value=15 unit=kPa
